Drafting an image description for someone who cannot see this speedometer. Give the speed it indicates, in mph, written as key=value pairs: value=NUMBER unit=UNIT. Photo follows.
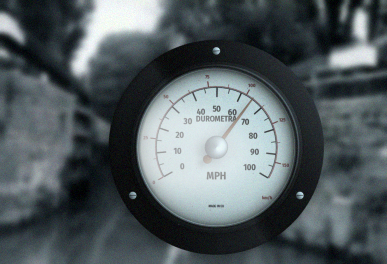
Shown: value=65 unit=mph
